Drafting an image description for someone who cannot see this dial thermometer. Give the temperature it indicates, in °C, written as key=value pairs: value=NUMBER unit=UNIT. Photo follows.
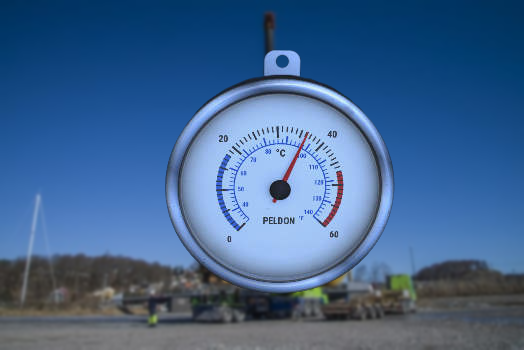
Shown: value=36 unit=°C
